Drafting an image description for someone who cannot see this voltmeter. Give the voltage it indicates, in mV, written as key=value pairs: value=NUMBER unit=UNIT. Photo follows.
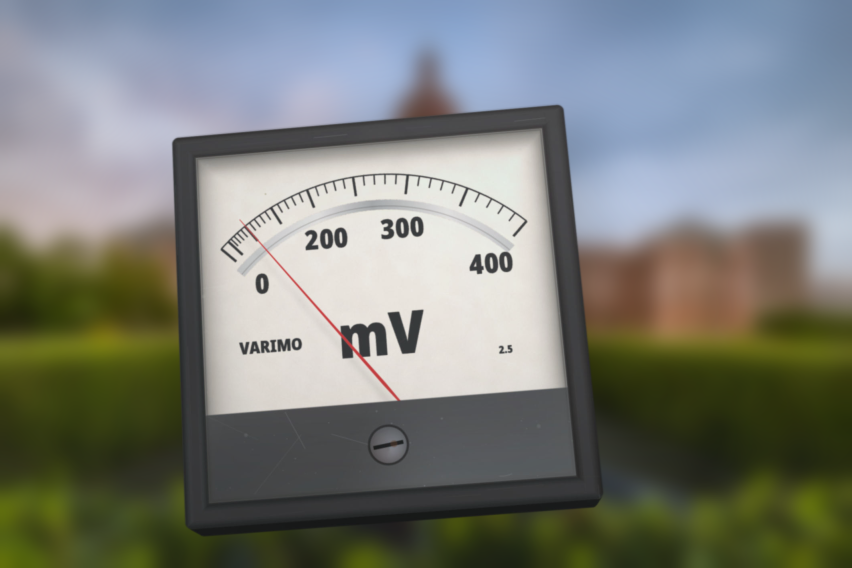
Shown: value=100 unit=mV
